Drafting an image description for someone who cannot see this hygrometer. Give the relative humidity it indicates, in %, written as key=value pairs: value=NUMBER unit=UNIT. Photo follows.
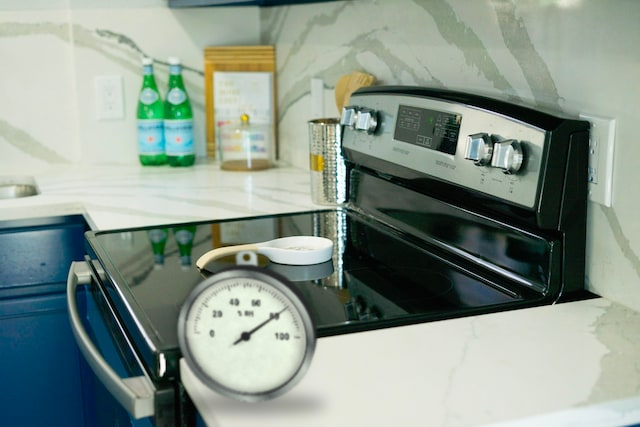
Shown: value=80 unit=%
